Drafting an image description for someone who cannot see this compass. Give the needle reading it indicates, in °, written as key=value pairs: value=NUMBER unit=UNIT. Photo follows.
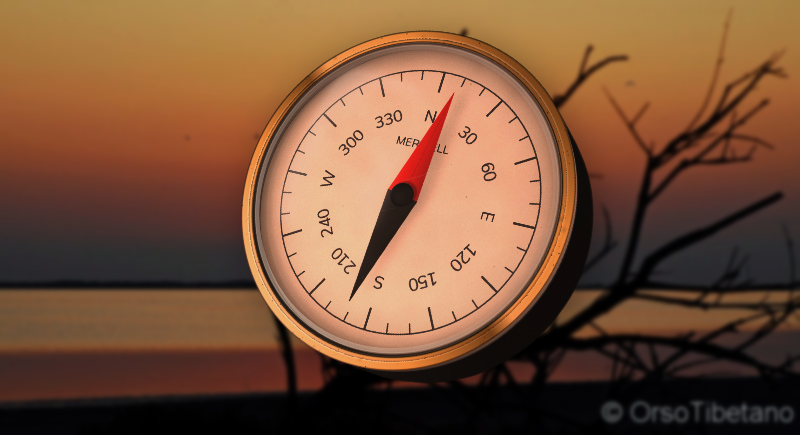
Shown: value=10 unit=°
